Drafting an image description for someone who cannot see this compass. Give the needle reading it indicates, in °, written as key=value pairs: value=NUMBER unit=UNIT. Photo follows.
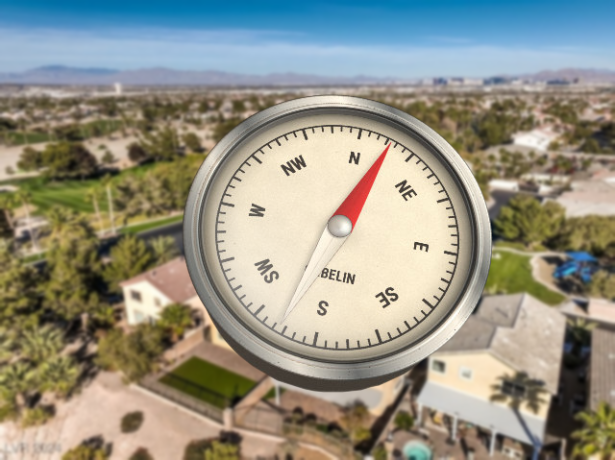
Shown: value=17.5 unit=°
